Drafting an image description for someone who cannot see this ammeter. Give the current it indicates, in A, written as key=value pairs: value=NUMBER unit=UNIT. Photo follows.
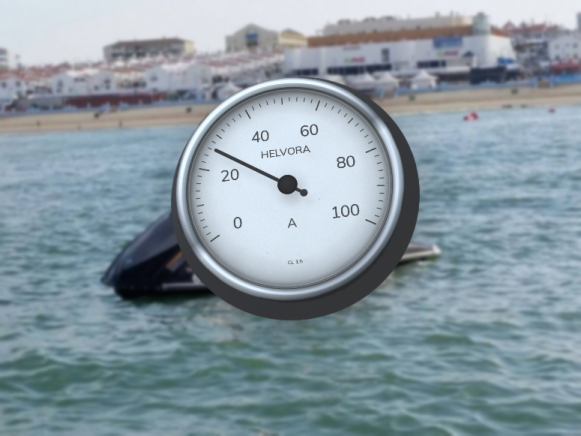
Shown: value=26 unit=A
